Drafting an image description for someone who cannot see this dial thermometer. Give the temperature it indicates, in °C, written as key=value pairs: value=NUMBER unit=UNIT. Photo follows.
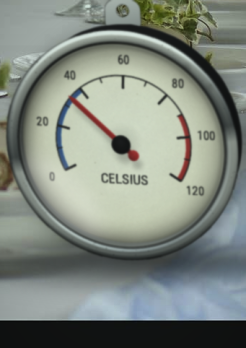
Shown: value=35 unit=°C
